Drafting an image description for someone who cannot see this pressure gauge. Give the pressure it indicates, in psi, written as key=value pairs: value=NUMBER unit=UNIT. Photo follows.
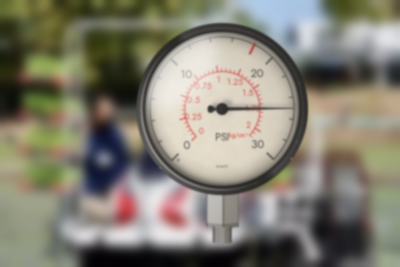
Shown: value=25 unit=psi
